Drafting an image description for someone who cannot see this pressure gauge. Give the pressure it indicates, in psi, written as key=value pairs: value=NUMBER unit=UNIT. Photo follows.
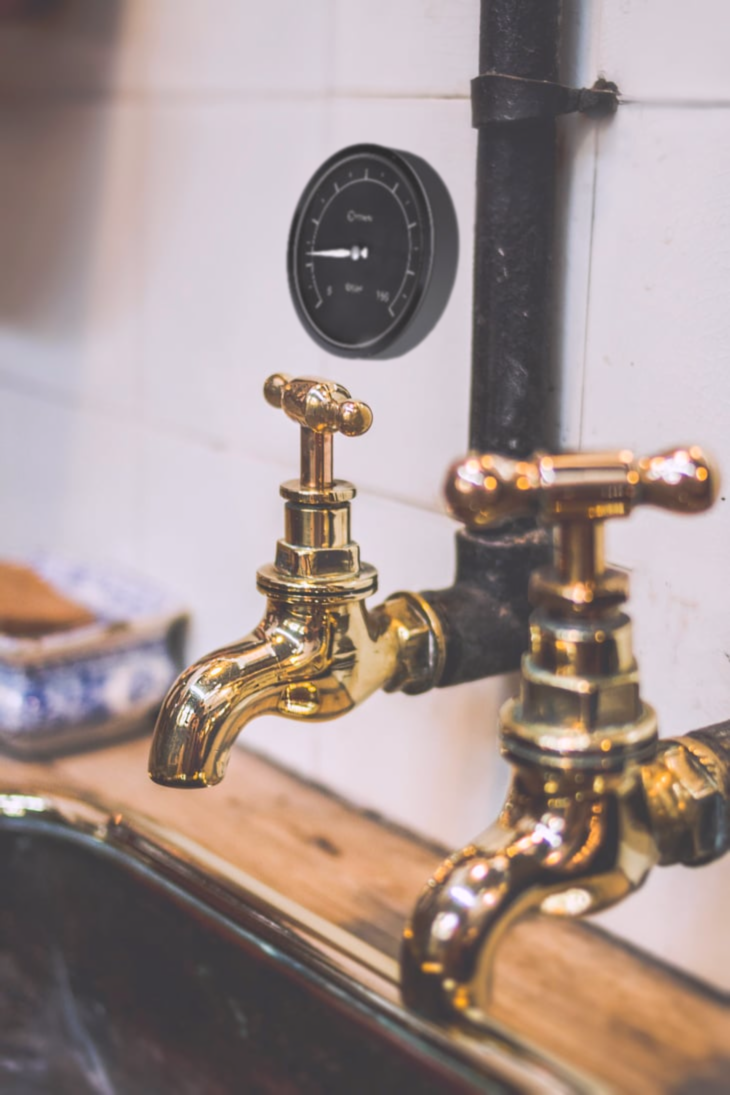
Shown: value=25 unit=psi
